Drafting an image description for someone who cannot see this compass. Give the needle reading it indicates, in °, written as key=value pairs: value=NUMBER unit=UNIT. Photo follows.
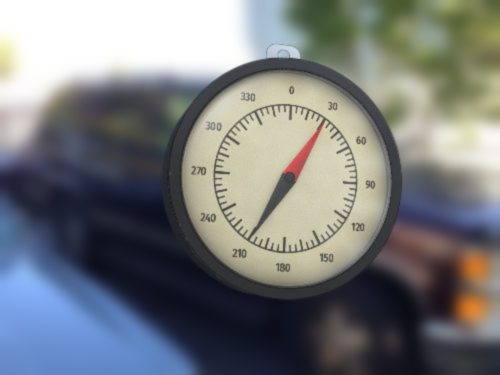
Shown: value=30 unit=°
